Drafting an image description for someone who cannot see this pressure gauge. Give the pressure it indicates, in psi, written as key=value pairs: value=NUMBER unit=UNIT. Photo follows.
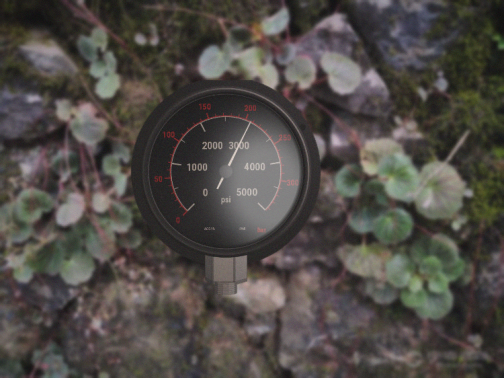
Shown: value=3000 unit=psi
